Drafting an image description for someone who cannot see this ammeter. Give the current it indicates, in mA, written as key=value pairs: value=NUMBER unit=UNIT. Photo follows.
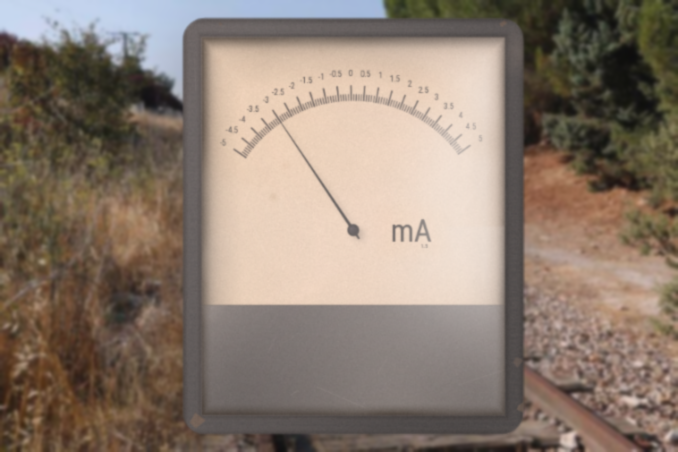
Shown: value=-3 unit=mA
